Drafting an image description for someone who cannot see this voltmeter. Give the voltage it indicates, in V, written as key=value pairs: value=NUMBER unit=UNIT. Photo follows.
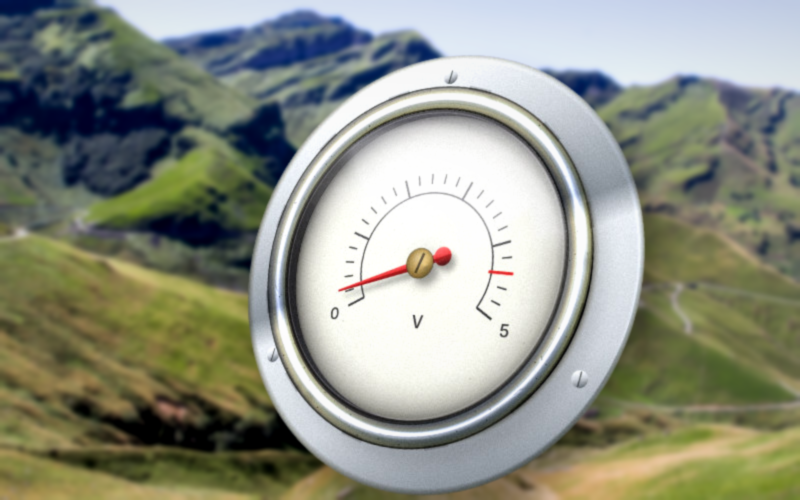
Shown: value=0.2 unit=V
